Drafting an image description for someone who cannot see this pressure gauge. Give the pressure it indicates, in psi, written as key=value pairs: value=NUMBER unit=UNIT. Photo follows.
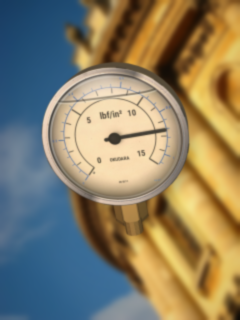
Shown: value=12.5 unit=psi
